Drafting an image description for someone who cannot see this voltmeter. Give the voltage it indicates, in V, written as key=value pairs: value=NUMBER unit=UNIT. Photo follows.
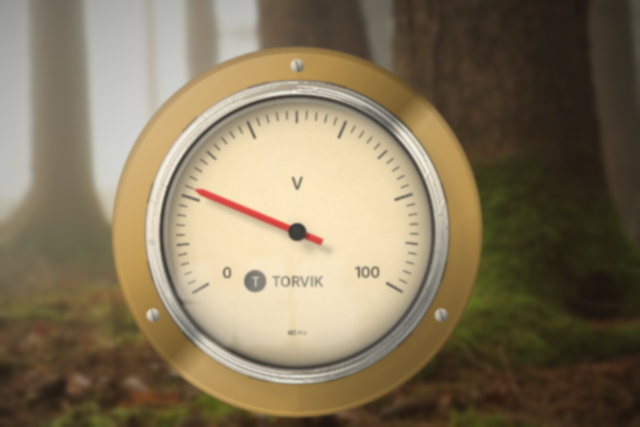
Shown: value=22 unit=V
